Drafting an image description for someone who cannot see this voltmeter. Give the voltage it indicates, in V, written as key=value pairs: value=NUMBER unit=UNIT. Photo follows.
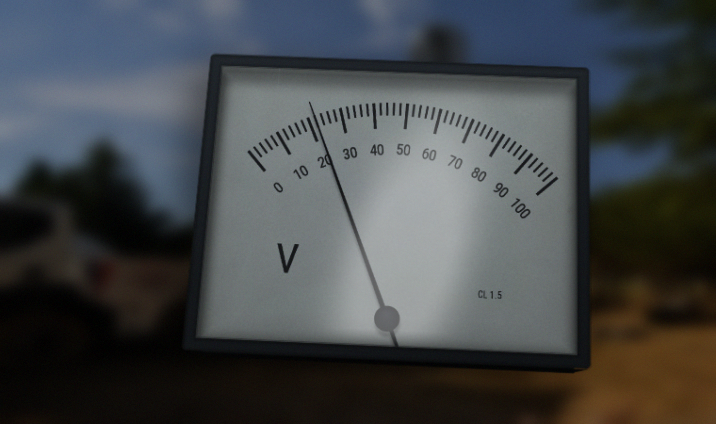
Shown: value=22 unit=V
